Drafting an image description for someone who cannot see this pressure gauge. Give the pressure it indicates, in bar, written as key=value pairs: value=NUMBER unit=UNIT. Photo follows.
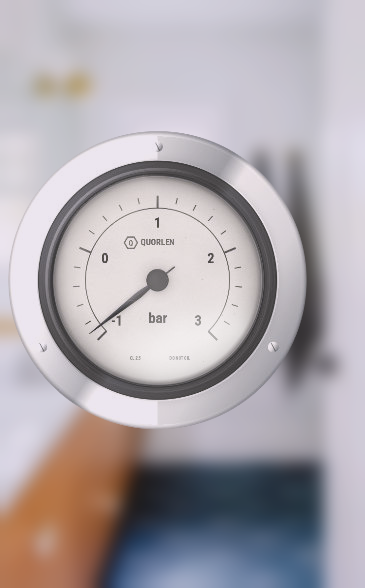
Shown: value=-0.9 unit=bar
